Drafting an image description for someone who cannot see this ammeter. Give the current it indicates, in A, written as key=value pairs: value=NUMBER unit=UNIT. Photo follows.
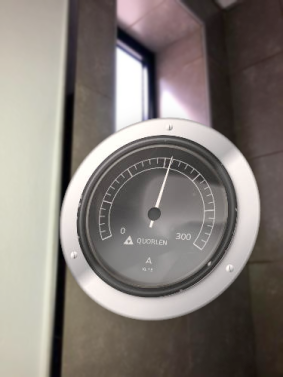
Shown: value=160 unit=A
